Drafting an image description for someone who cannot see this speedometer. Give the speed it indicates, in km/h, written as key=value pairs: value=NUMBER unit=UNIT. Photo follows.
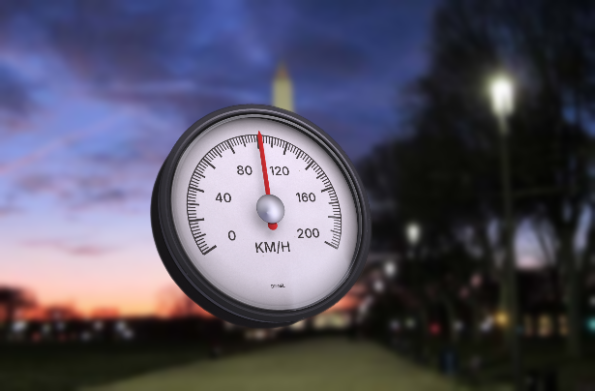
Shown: value=100 unit=km/h
